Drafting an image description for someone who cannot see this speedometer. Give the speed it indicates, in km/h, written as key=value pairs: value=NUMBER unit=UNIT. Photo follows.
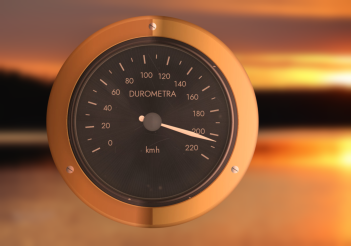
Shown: value=205 unit=km/h
